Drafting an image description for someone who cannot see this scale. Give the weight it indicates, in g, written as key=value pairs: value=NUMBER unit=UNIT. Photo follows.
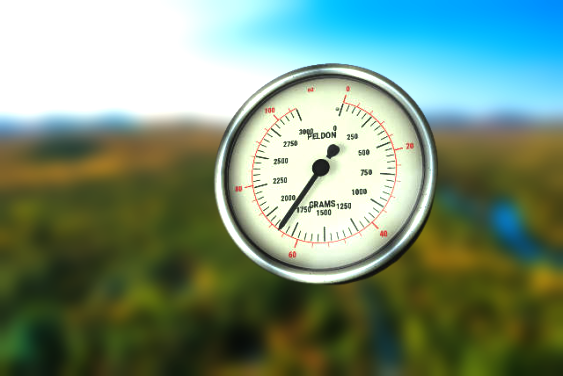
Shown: value=1850 unit=g
